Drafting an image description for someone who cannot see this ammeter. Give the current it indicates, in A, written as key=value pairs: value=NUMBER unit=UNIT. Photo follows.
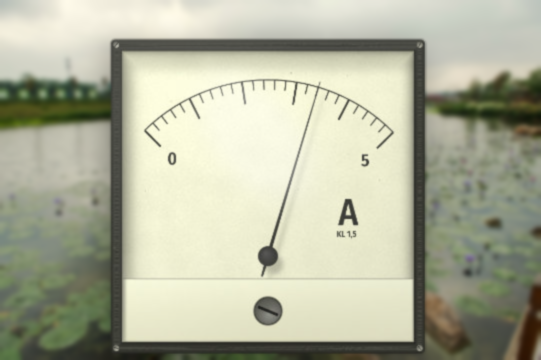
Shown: value=3.4 unit=A
